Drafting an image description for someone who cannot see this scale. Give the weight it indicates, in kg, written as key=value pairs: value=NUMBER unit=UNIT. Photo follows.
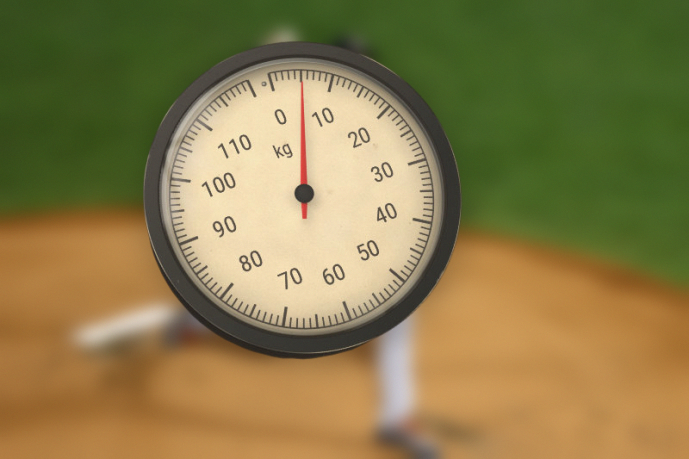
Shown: value=5 unit=kg
